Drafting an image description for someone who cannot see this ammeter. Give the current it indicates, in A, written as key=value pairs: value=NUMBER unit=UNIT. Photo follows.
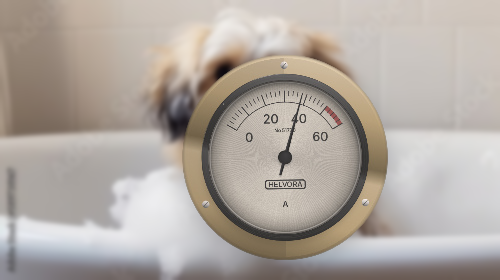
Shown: value=38 unit=A
